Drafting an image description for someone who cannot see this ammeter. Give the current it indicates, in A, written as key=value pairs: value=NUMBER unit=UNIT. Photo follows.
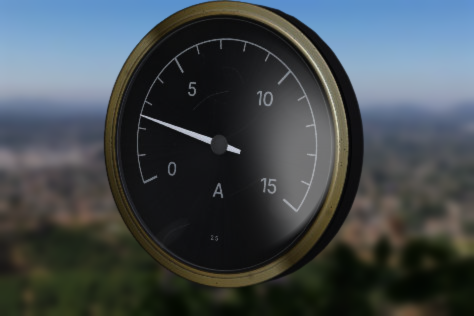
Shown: value=2.5 unit=A
